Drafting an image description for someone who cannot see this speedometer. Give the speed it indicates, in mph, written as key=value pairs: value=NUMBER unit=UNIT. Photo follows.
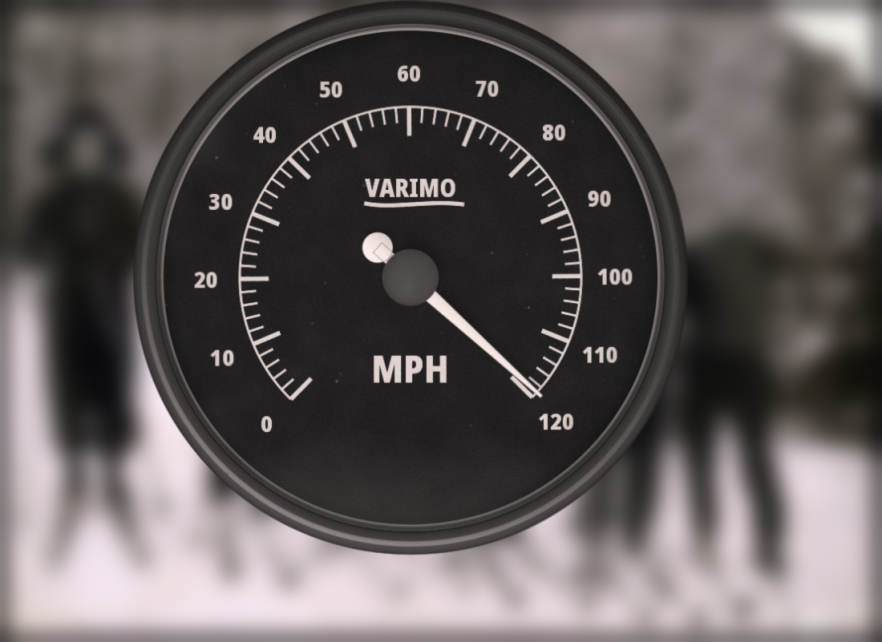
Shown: value=119 unit=mph
